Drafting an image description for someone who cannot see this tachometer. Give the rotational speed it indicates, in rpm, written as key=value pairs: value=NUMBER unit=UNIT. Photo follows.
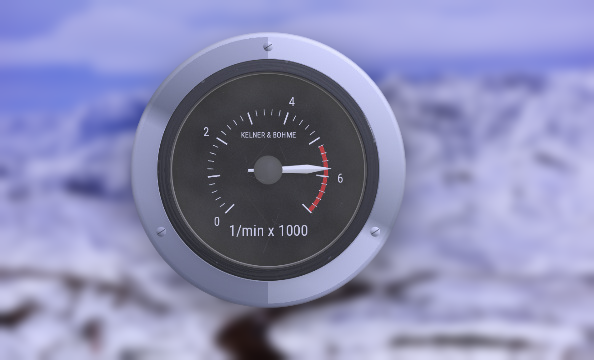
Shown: value=5800 unit=rpm
